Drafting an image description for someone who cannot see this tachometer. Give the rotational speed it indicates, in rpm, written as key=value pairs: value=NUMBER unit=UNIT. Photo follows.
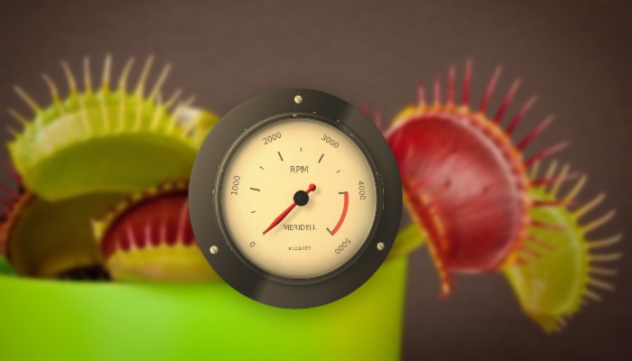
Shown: value=0 unit=rpm
